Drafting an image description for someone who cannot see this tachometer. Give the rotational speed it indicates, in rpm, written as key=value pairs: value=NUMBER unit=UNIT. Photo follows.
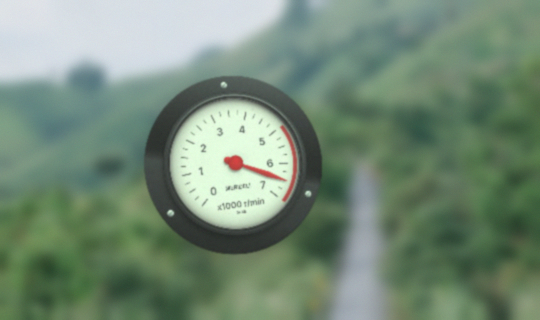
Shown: value=6500 unit=rpm
